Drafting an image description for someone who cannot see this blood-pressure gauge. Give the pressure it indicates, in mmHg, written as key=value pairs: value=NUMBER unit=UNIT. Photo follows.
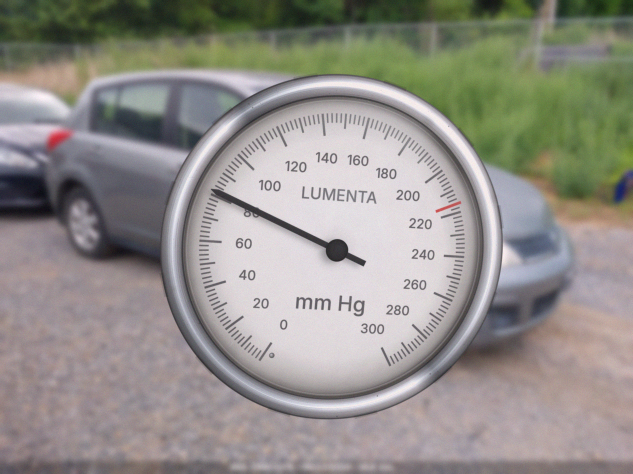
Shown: value=82 unit=mmHg
